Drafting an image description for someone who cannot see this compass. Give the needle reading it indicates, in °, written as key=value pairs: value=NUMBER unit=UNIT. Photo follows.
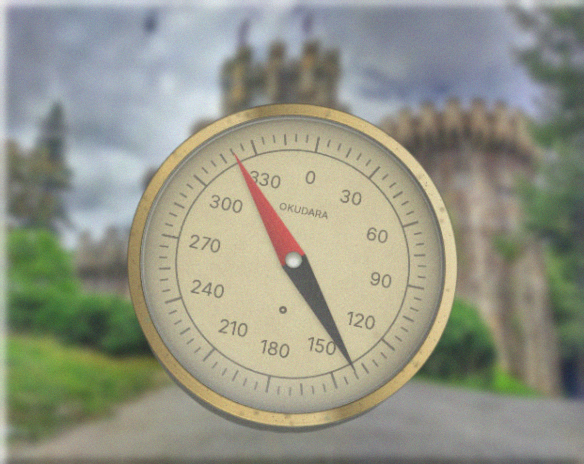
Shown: value=320 unit=°
